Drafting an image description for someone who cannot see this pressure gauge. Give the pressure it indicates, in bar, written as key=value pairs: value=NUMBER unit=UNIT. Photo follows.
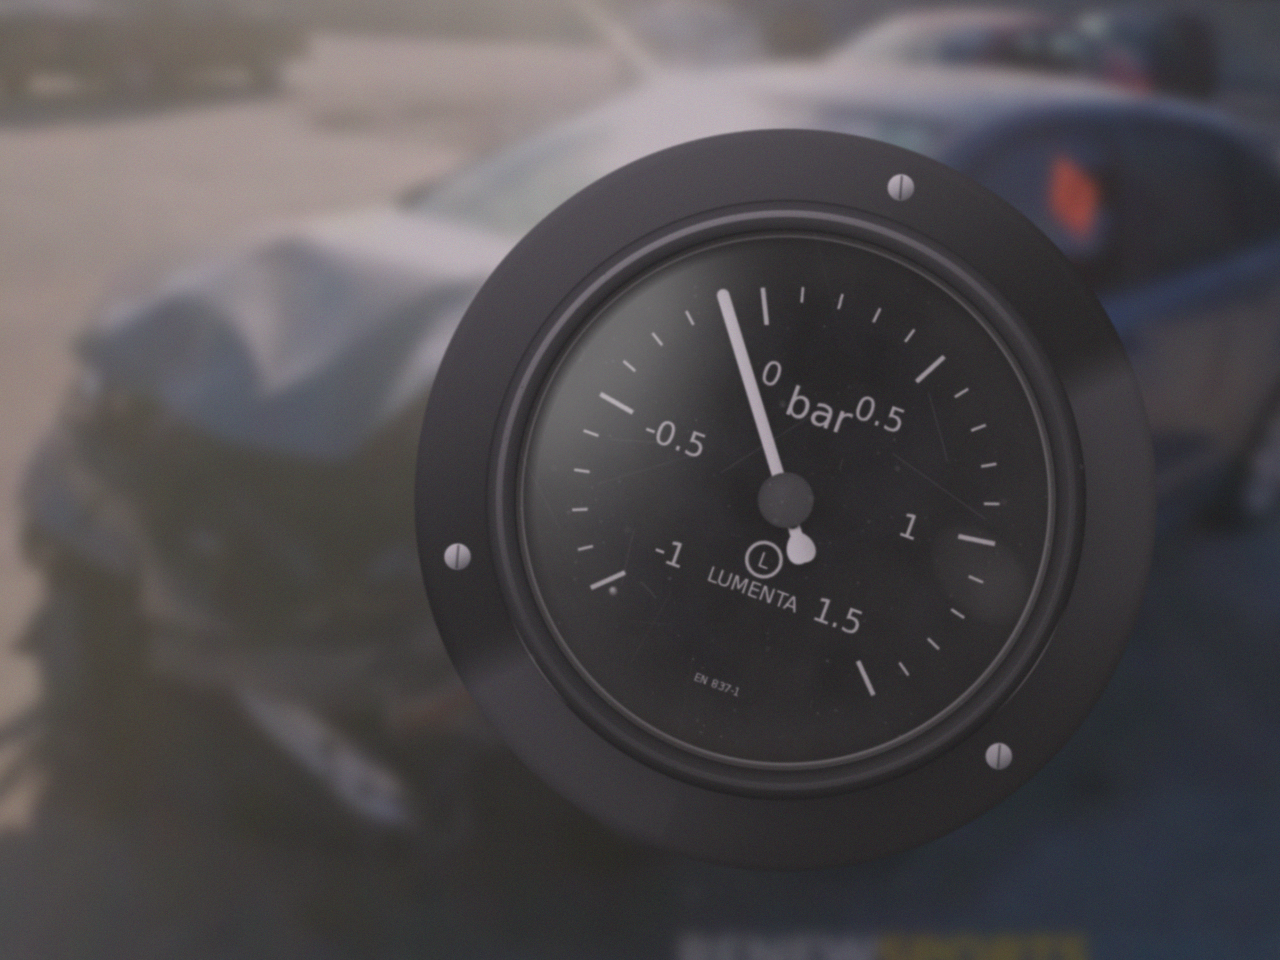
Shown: value=-0.1 unit=bar
